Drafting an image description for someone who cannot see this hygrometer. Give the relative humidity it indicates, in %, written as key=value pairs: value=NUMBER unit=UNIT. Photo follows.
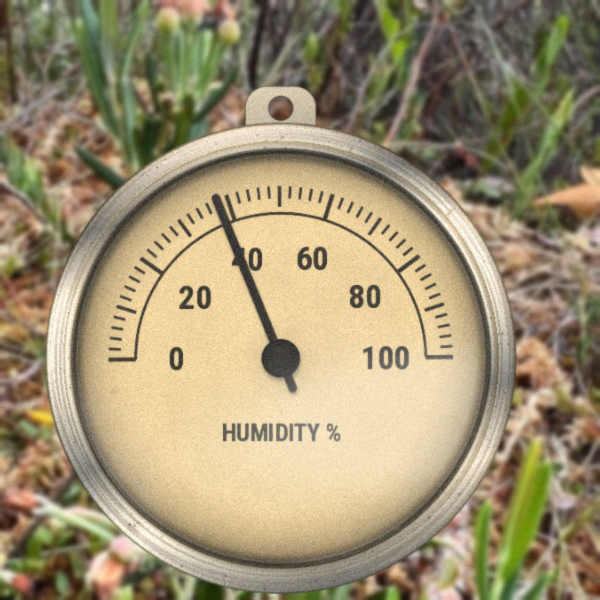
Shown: value=38 unit=%
